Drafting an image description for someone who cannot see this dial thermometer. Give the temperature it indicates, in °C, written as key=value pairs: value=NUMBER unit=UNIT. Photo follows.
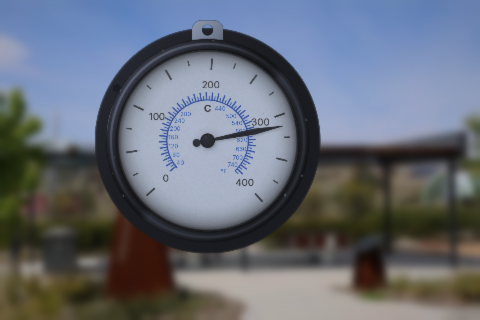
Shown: value=312.5 unit=°C
